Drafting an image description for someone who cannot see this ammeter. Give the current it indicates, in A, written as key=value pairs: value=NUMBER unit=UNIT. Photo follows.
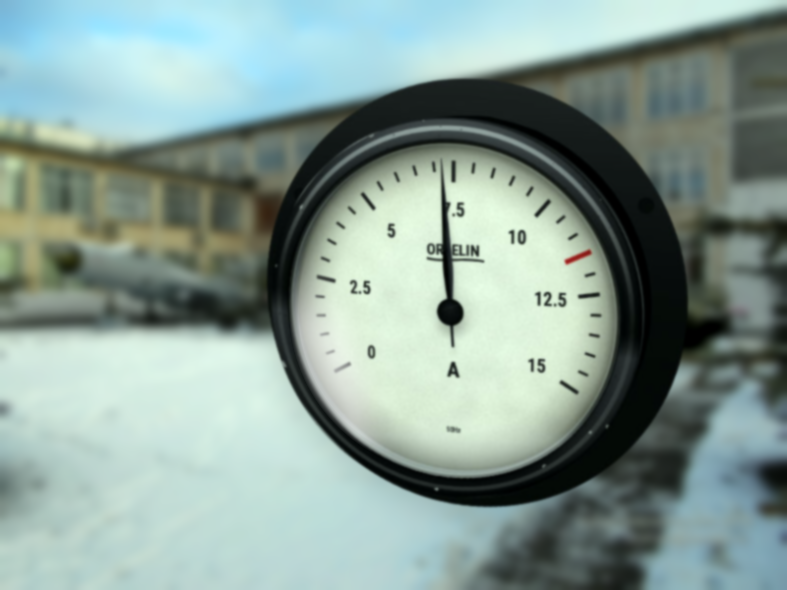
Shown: value=7.25 unit=A
